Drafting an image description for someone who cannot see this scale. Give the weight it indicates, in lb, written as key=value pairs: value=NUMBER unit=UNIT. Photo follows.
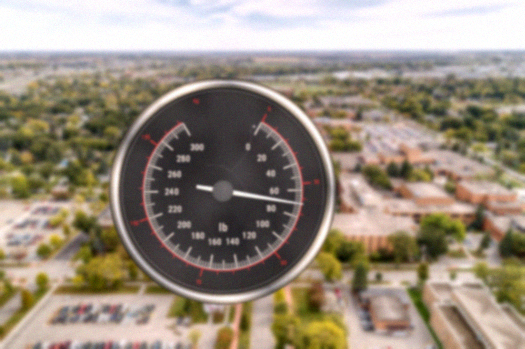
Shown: value=70 unit=lb
